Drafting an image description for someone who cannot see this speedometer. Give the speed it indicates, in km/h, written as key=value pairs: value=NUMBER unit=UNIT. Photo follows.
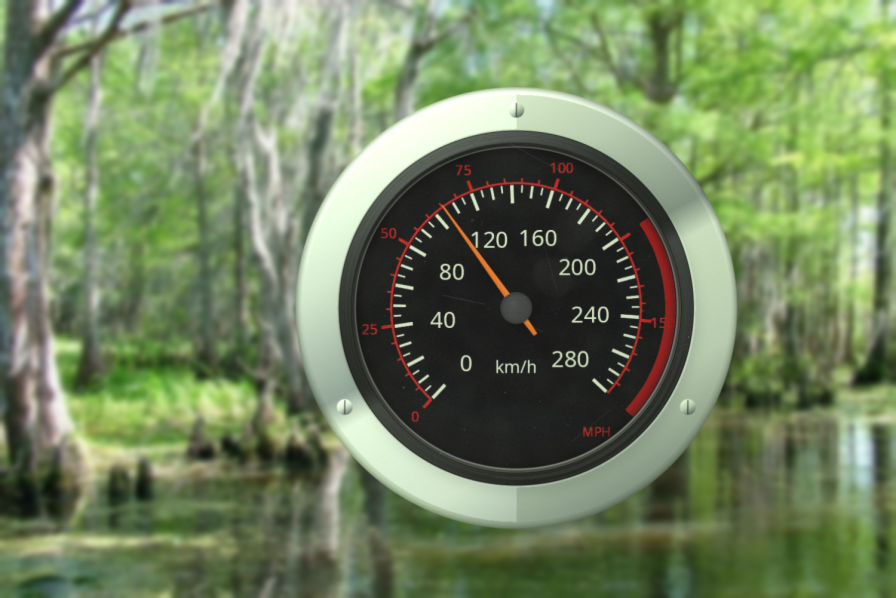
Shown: value=105 unit=km/h
